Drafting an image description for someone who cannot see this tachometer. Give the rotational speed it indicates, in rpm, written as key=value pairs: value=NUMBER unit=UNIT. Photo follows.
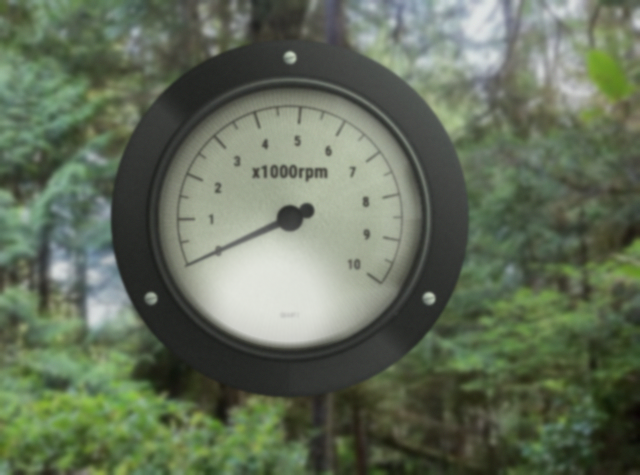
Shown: value=0 unit=rpm
